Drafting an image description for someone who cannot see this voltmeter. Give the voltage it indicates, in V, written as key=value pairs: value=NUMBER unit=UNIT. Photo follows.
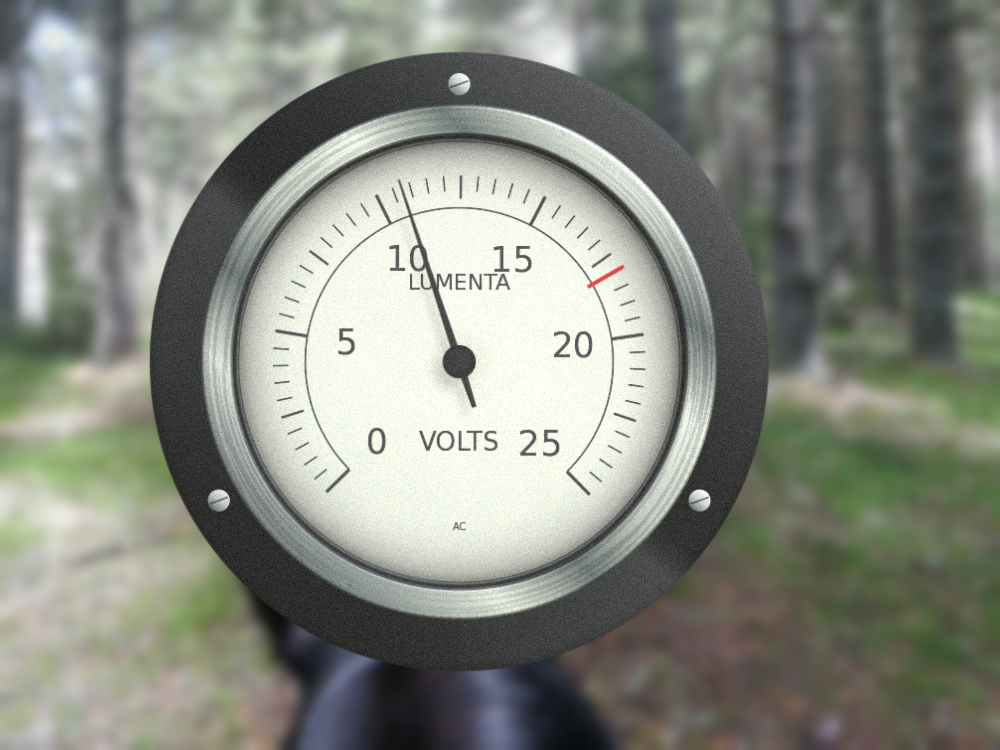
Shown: value=10.75 unit=V
